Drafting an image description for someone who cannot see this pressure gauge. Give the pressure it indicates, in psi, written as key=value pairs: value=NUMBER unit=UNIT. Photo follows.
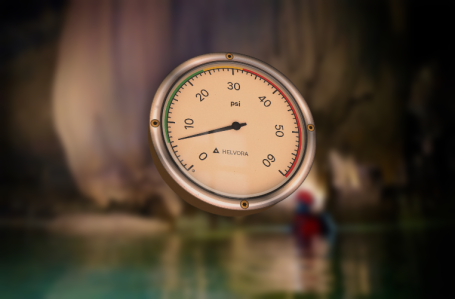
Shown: value=6 unit=psi
